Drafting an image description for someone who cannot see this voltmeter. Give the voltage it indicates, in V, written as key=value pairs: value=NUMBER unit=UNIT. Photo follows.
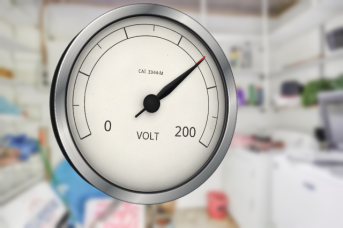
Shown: value=140 unit=V
